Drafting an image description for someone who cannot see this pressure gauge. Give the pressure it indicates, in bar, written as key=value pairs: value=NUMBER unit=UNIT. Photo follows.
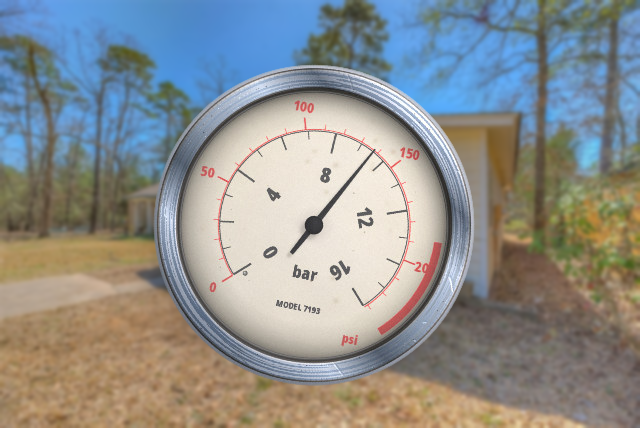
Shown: value=9.5 unit=bar
